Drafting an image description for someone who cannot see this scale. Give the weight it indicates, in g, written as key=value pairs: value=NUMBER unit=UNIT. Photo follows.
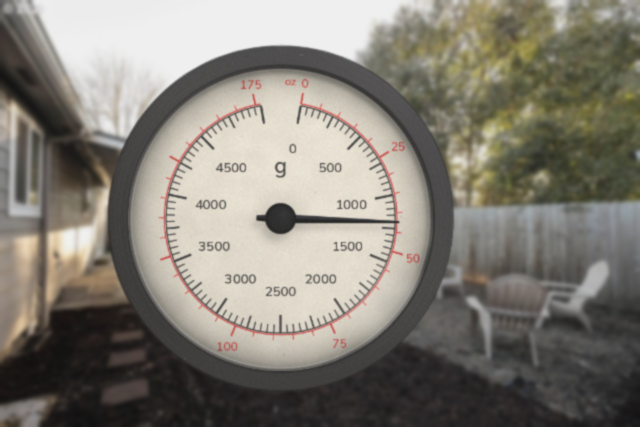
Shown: value=1200 unit=g
